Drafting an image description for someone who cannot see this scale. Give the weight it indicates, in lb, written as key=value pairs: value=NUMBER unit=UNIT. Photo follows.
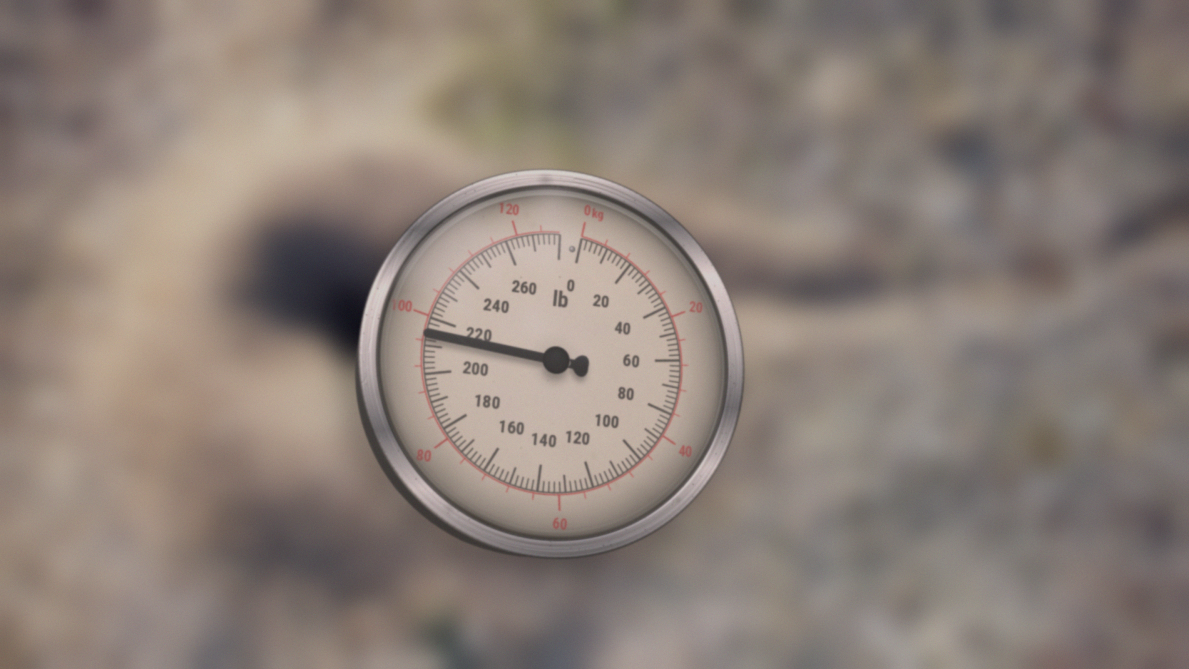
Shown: value=214 unit=lb
